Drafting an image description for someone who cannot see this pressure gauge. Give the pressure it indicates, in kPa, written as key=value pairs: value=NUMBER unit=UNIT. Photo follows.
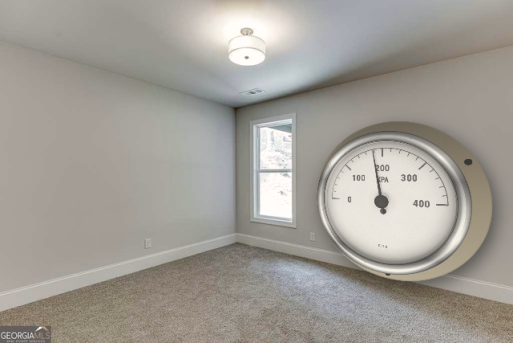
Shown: value=180 unit=kPa
